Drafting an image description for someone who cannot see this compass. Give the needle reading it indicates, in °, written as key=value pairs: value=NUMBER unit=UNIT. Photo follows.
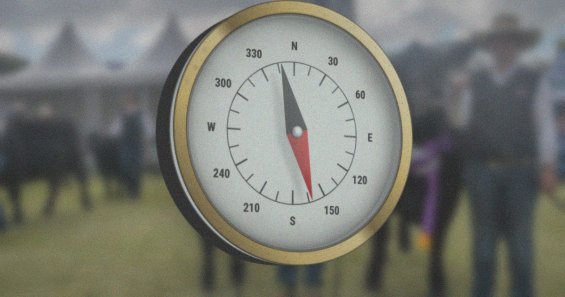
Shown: value=165 unit=°
